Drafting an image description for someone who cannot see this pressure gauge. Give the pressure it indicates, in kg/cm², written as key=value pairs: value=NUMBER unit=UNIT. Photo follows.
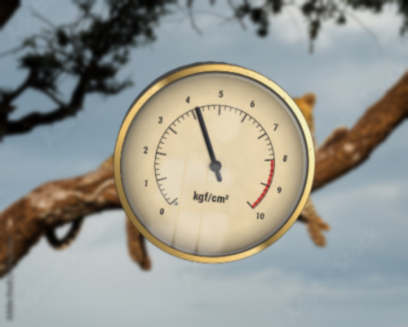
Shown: value=4.2 unit=kg/cm²
